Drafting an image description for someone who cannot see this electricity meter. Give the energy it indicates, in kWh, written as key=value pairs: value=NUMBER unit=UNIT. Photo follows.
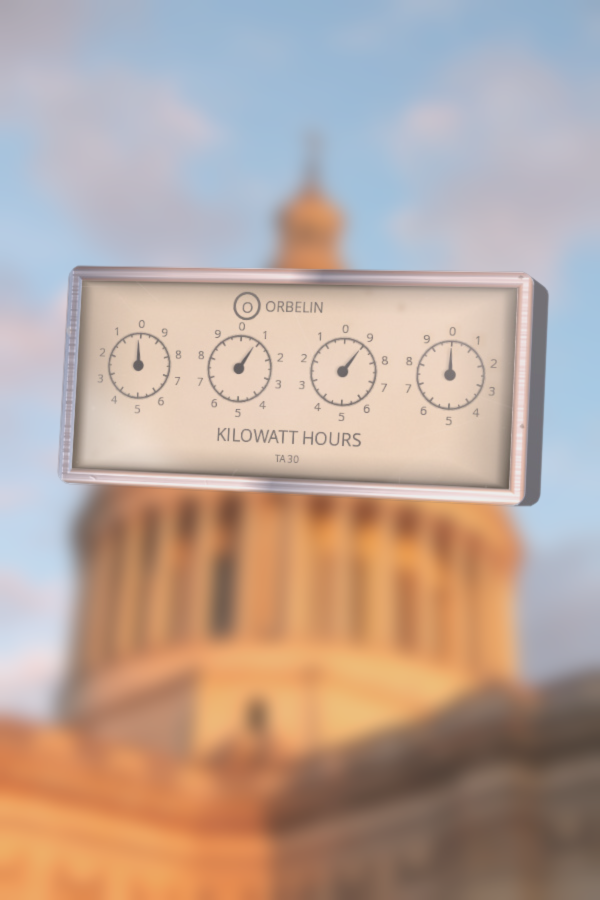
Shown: value=90 unit=kWh
